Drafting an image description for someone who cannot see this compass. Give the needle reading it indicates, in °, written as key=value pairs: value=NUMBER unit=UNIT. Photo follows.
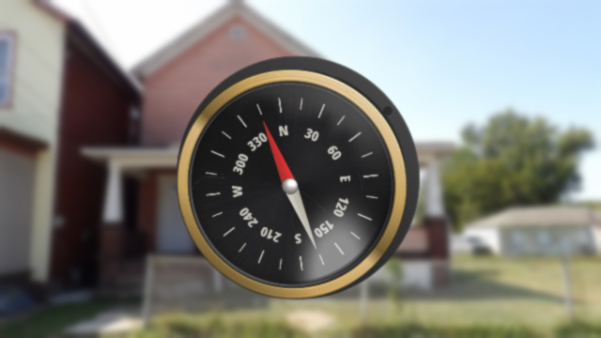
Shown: value=345 unit=°
